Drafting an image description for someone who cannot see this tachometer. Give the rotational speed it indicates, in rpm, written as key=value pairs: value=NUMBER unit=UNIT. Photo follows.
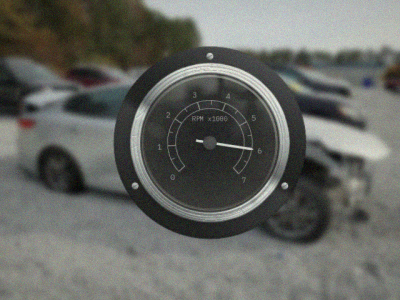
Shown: value=6000 unit=rpm
